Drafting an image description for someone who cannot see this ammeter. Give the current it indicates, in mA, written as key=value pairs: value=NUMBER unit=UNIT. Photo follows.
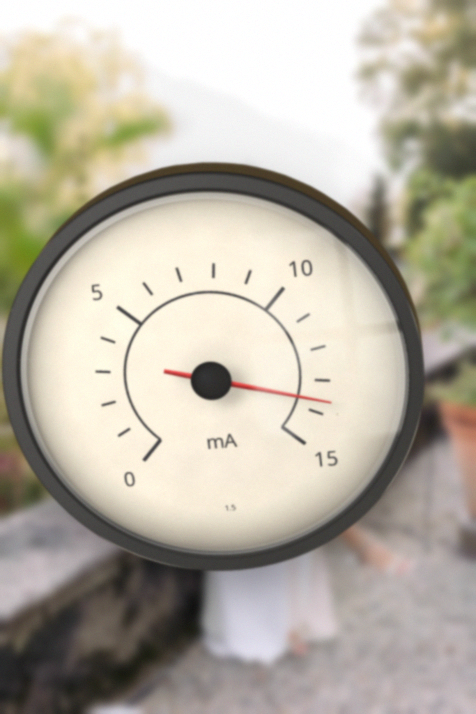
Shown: value=13.5 unit=mA
